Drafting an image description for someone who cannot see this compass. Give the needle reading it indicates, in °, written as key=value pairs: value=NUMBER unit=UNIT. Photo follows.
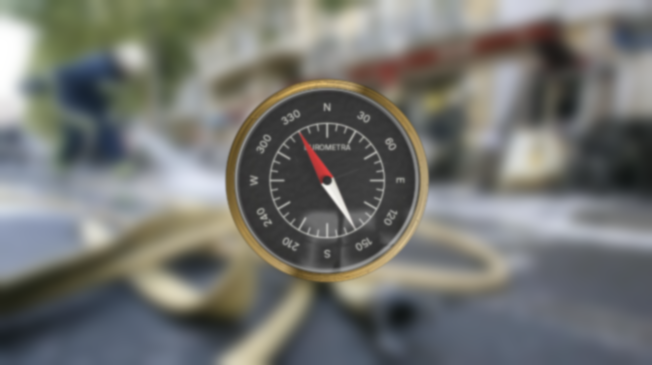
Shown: value=330 unit=°
